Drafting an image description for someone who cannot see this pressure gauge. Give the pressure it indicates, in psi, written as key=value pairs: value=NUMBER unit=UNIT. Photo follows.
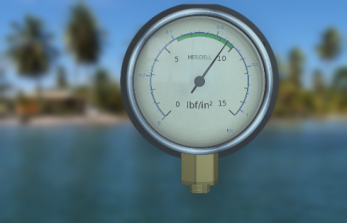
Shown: value=9.5 unit=psi
